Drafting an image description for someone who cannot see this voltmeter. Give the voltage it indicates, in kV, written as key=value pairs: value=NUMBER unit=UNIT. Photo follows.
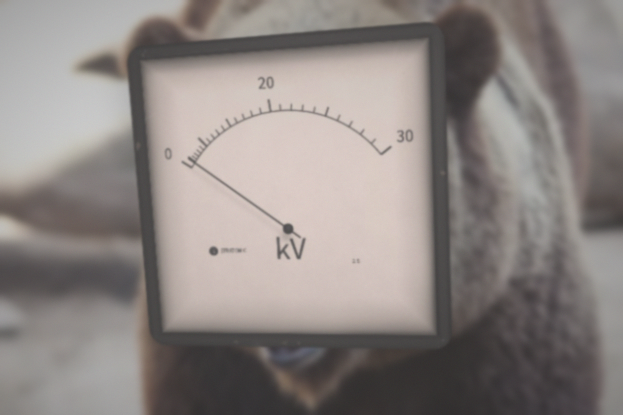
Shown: value=5 unit=kV
